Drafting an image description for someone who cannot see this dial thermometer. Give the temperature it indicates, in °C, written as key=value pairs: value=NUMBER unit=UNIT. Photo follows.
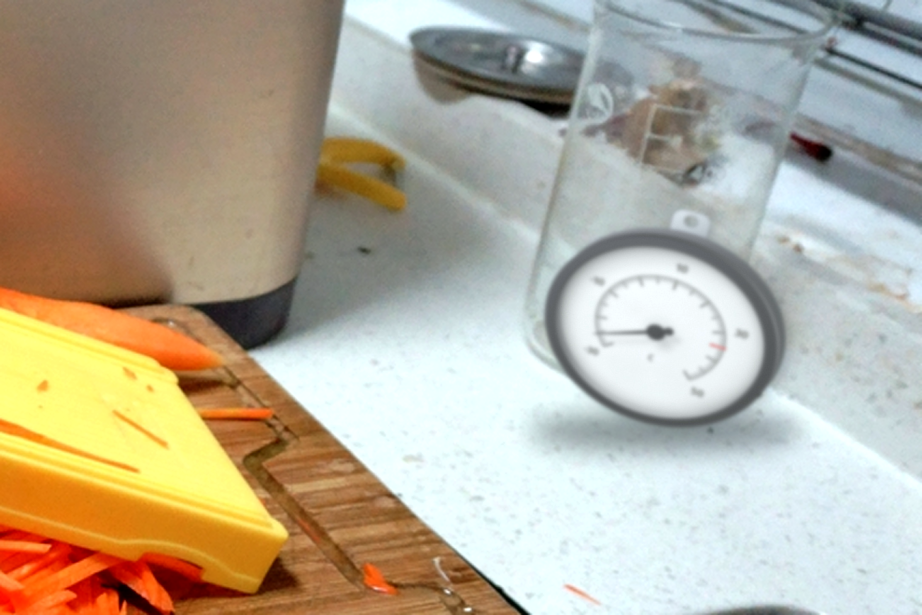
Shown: value=-25 unit=°C
